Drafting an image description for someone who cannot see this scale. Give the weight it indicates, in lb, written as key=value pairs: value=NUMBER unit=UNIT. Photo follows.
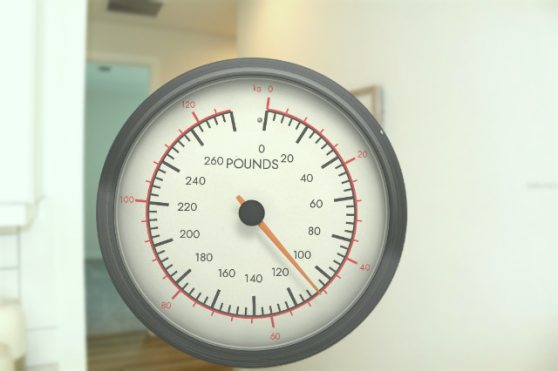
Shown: value=108 unit=lb
